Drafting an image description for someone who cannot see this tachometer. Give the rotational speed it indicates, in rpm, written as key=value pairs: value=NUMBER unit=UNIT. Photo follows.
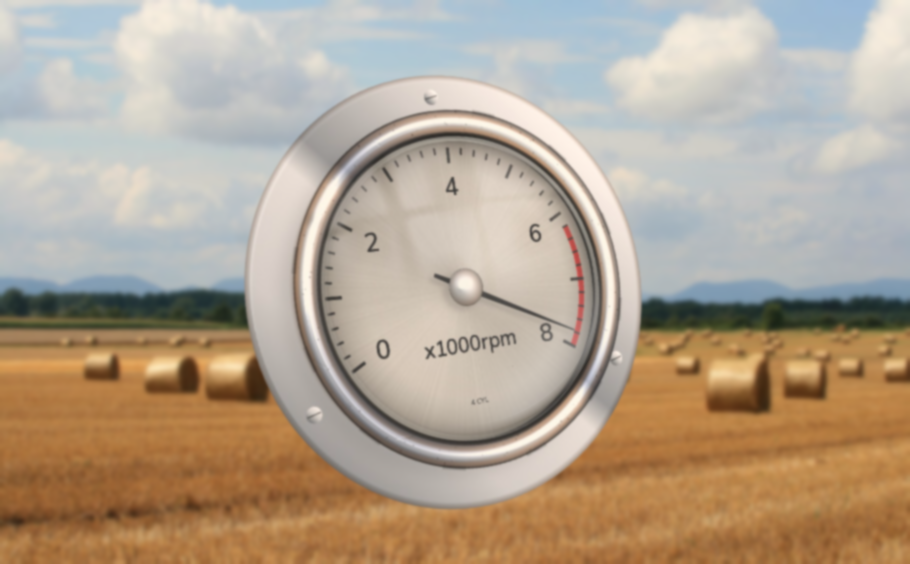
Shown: value=7800 unit=rpm
